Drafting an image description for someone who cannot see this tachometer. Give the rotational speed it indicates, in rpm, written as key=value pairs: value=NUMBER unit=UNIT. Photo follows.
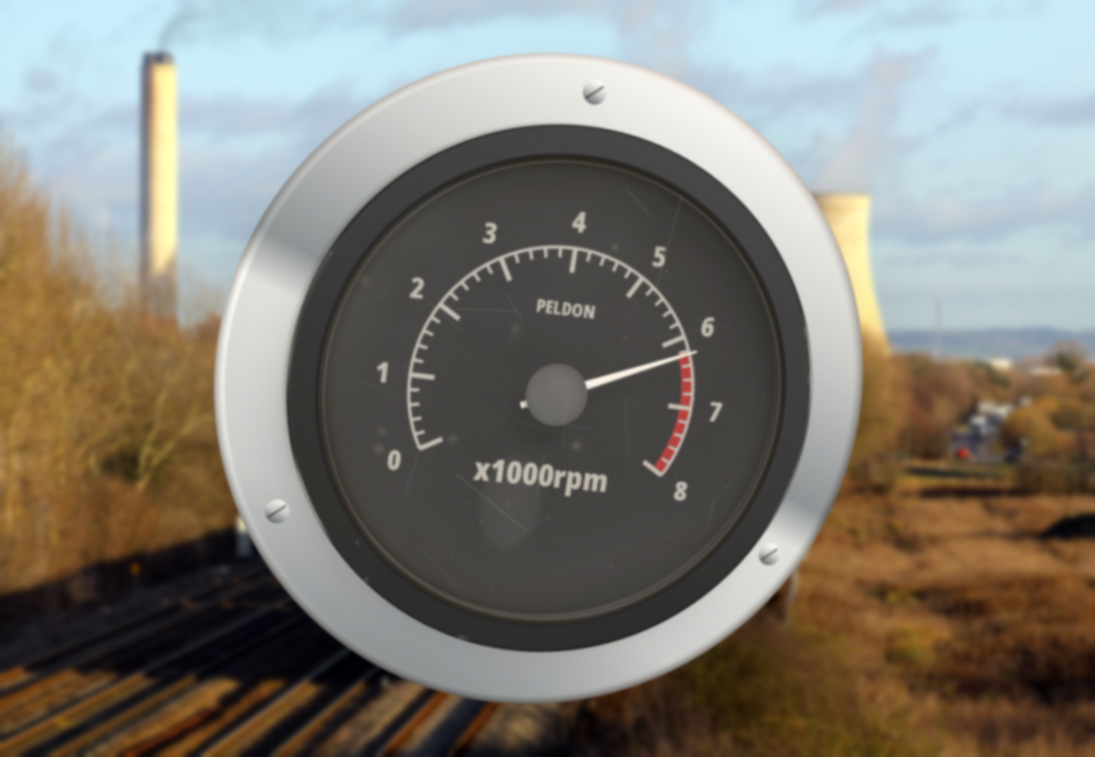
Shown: value=6200 unit=rpm
